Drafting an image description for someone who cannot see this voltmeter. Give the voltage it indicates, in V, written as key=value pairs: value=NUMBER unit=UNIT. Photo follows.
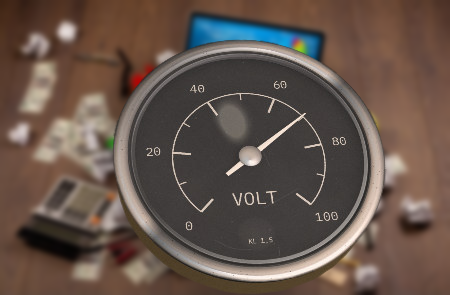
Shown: value=70 unit=V
